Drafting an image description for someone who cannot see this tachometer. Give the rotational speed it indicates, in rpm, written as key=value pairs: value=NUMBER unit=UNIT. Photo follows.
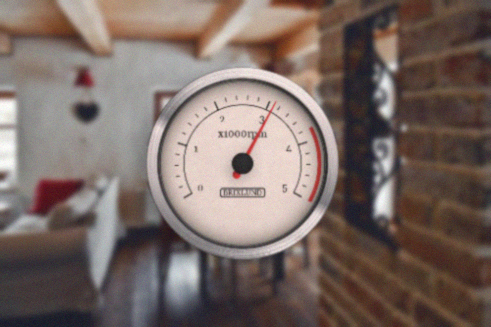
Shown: value=3100 unit=rpm
